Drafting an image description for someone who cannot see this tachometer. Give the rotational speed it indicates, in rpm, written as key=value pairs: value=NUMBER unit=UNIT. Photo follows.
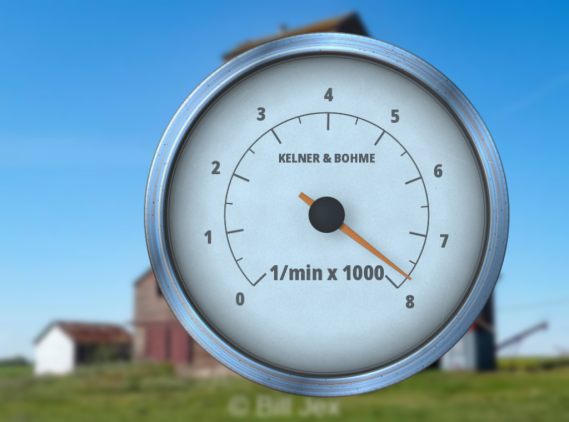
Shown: value=7750 unit=rpm
